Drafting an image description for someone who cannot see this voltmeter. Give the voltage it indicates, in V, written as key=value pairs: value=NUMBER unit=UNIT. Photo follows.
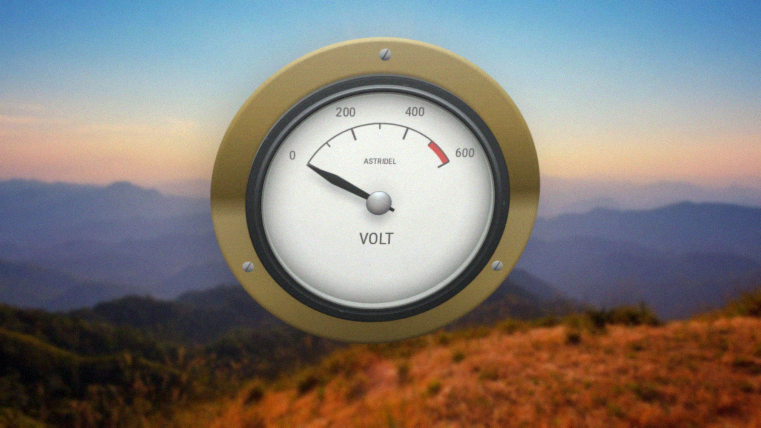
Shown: value=0 unit=V
